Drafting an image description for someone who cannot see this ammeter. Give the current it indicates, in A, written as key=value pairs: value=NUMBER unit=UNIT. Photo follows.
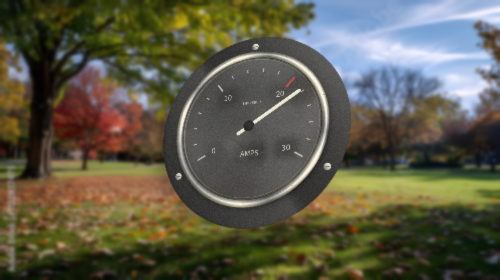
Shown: value=22 unit=A
